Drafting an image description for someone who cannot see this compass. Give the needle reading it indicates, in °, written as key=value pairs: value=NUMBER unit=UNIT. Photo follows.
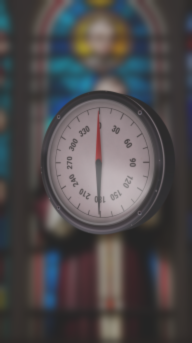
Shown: value=0 unit=°
